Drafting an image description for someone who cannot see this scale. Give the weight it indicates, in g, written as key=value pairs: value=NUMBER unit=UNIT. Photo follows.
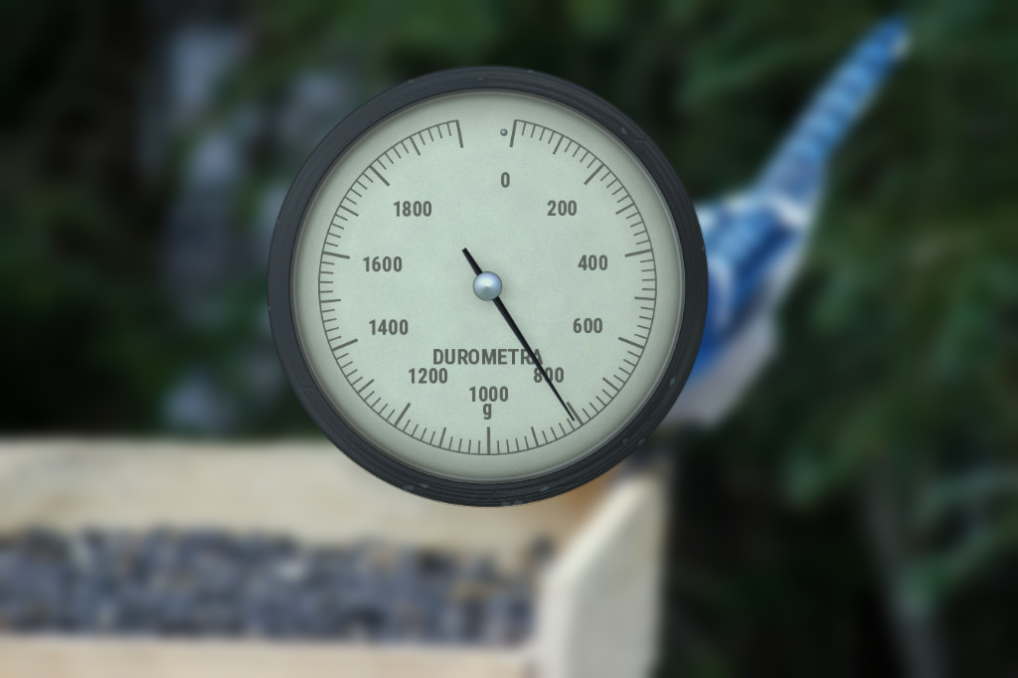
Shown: value=810 unit=g
